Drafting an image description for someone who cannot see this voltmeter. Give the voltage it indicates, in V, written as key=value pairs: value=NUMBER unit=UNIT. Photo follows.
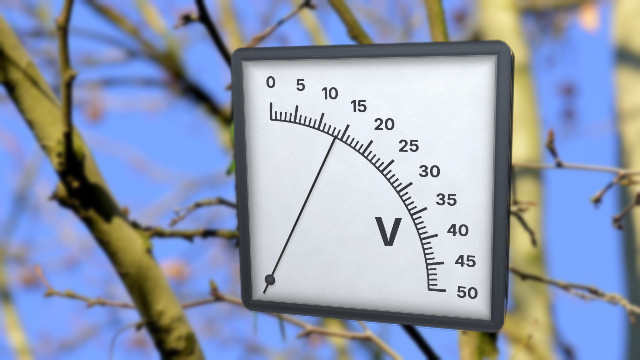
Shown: value=14 unit=V
